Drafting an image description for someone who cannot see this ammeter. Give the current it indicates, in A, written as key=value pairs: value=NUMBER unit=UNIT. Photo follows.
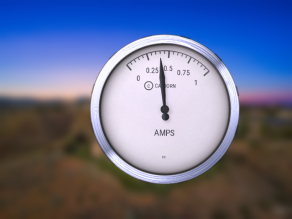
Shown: value=0.4 unit=A
